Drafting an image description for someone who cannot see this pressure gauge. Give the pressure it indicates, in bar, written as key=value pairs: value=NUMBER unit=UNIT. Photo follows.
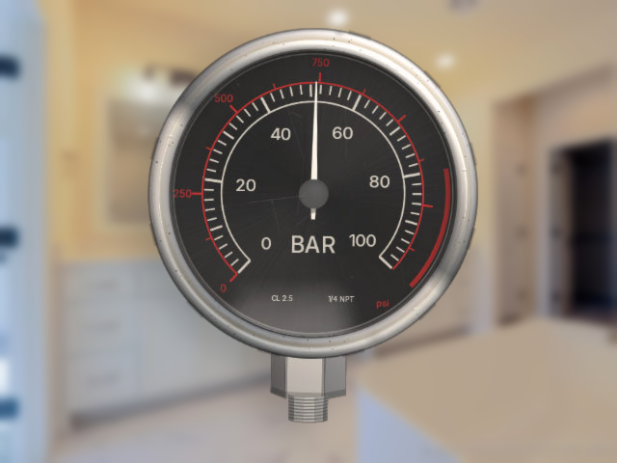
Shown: value=51 unit=bar
